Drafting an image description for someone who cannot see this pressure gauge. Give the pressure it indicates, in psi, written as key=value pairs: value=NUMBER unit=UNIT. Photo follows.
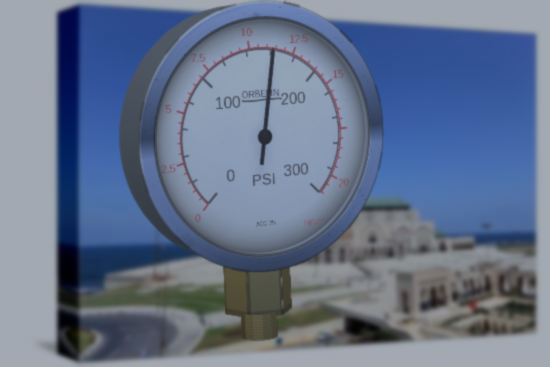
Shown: value=160 unit=psi
